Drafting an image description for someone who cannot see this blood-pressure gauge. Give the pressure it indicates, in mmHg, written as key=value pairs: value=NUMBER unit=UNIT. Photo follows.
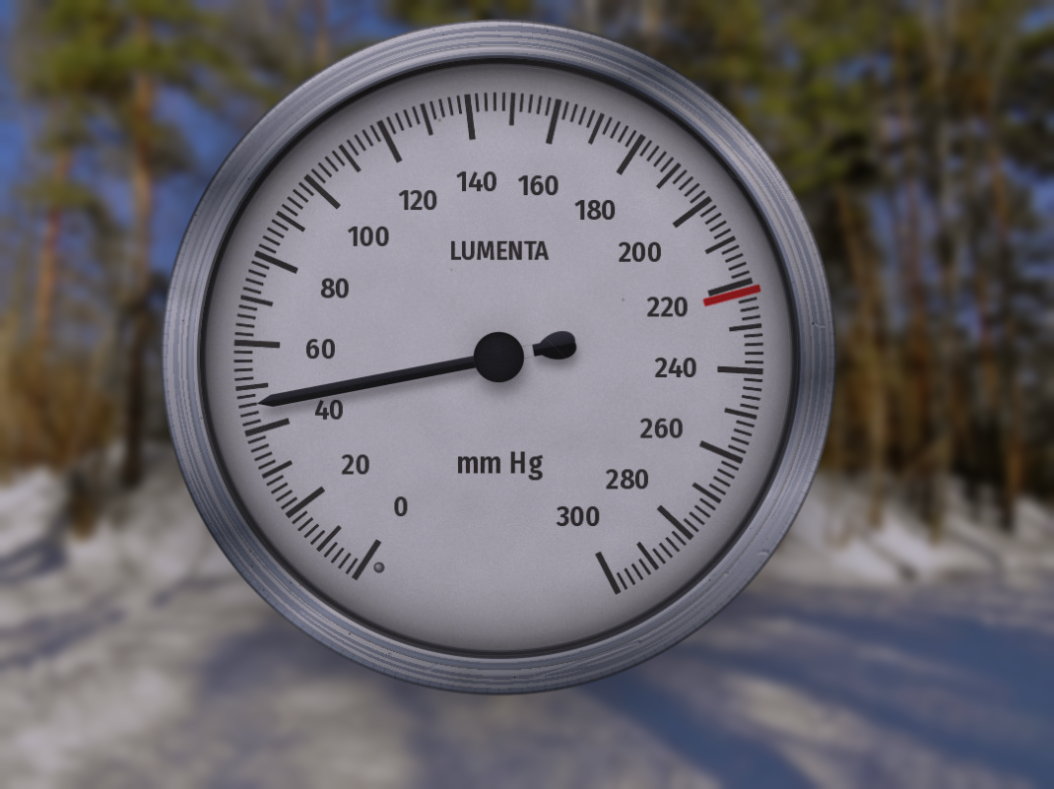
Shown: value=46 unit=mmHg
